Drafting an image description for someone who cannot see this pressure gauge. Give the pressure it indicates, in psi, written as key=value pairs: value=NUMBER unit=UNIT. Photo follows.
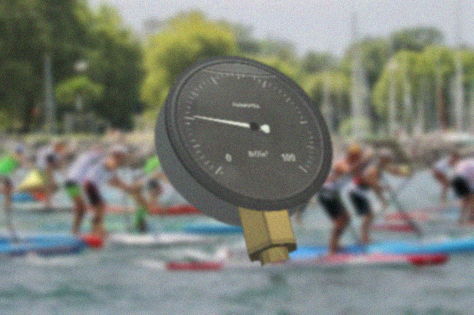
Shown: value=20 unit=psi
